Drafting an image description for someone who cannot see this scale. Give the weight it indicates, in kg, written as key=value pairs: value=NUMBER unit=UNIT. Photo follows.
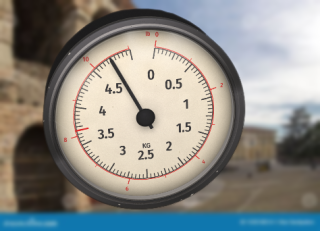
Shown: value=4.75 unit=kg
